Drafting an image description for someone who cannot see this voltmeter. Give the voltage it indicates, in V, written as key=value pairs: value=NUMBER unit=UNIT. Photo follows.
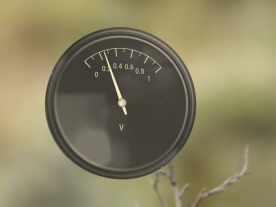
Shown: value=0.25 unit=V
